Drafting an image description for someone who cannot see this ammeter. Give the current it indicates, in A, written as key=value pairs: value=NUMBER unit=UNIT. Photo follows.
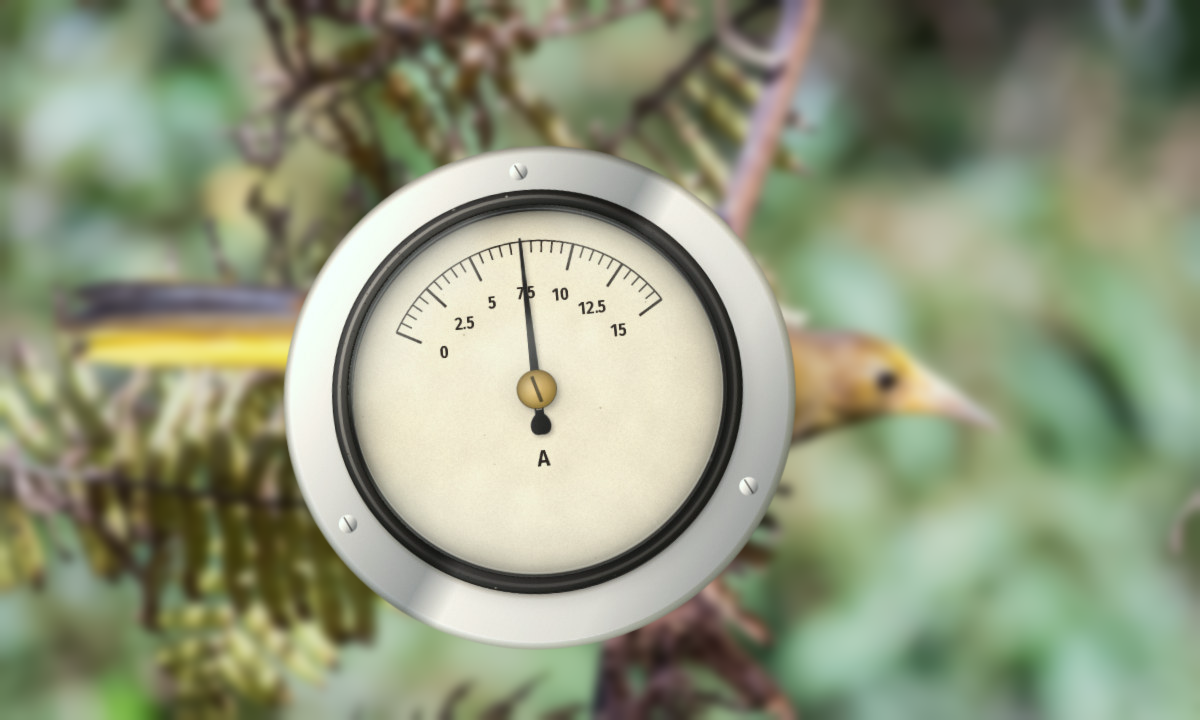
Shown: value=7.5 unit=A
